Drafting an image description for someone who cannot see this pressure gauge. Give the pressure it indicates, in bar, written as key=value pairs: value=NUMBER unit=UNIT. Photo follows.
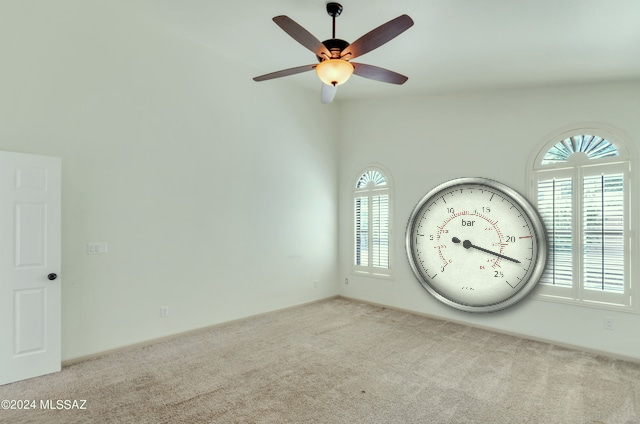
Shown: value=22.5 unit=bar
